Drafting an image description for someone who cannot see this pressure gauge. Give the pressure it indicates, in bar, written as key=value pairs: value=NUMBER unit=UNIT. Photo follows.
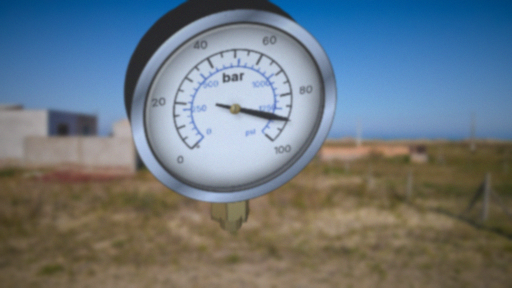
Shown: value=90 unit=bar
